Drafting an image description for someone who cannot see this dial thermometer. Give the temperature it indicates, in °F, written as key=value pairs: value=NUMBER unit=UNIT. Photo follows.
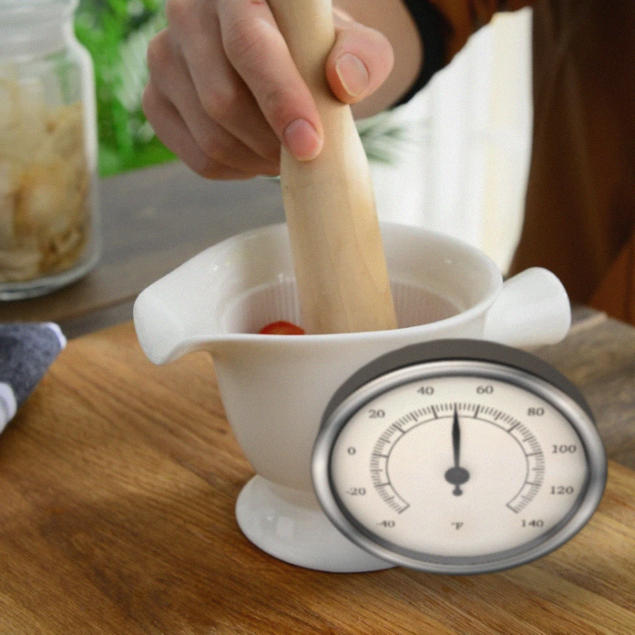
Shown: value=50 unit=°F
